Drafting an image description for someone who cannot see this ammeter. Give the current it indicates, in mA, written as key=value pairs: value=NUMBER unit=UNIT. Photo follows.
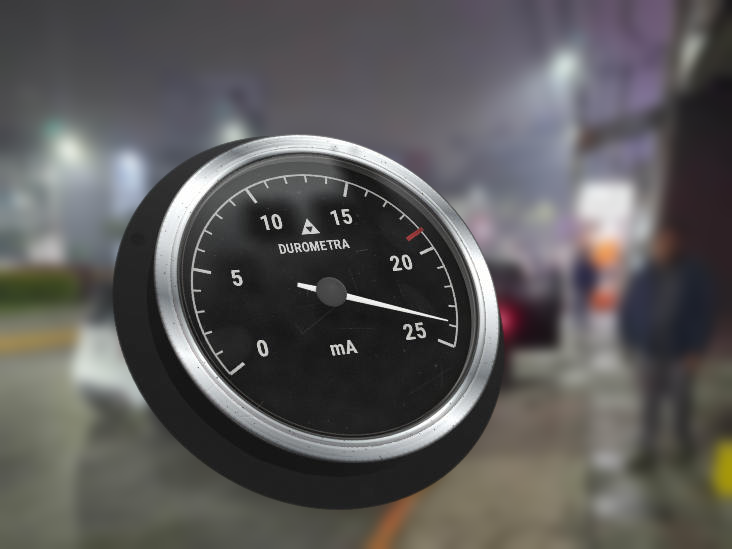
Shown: value=24 unit=mA
